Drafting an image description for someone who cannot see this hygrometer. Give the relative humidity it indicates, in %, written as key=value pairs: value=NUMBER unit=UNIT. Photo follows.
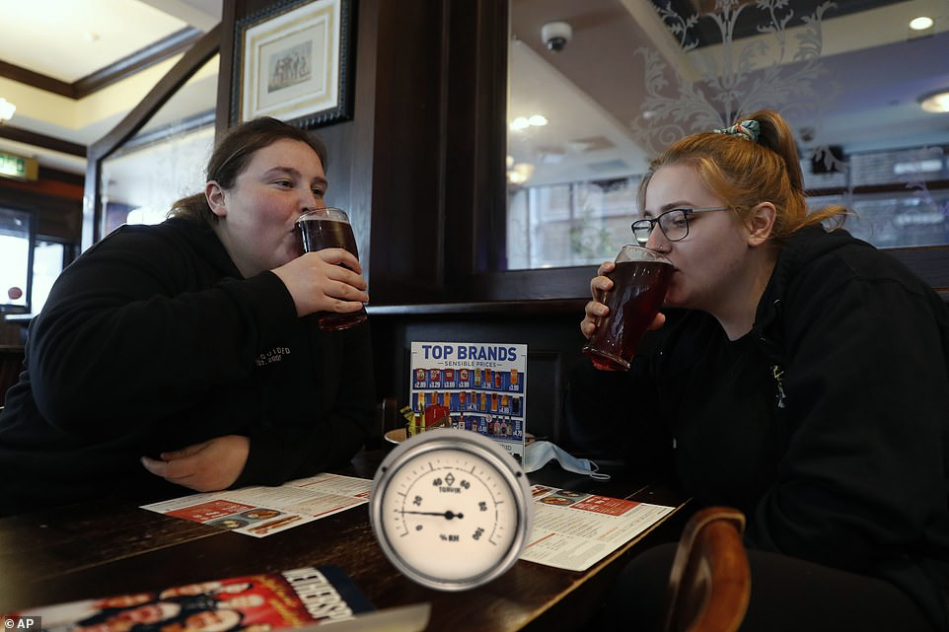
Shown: value=12 unit=%
